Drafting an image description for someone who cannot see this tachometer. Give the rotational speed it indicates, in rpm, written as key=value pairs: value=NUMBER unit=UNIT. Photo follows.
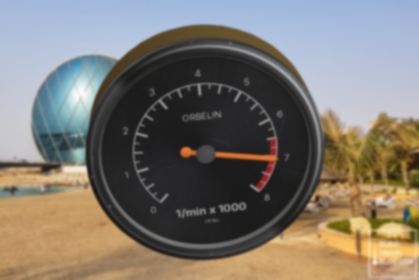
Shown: value=7000 unit=rpm
